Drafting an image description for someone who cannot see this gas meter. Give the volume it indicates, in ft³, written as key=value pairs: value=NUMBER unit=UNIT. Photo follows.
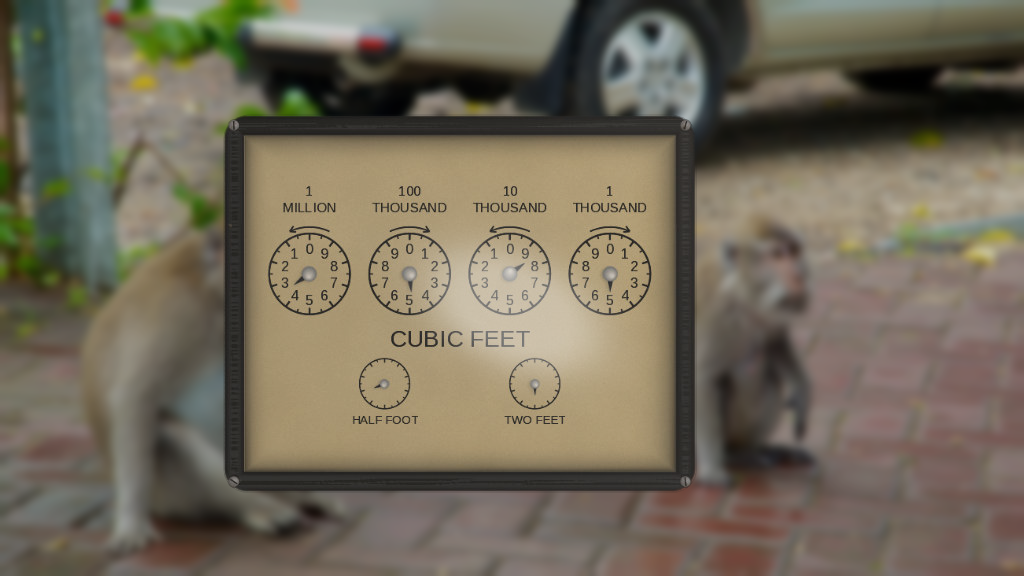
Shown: value=348500 unit=ft³
